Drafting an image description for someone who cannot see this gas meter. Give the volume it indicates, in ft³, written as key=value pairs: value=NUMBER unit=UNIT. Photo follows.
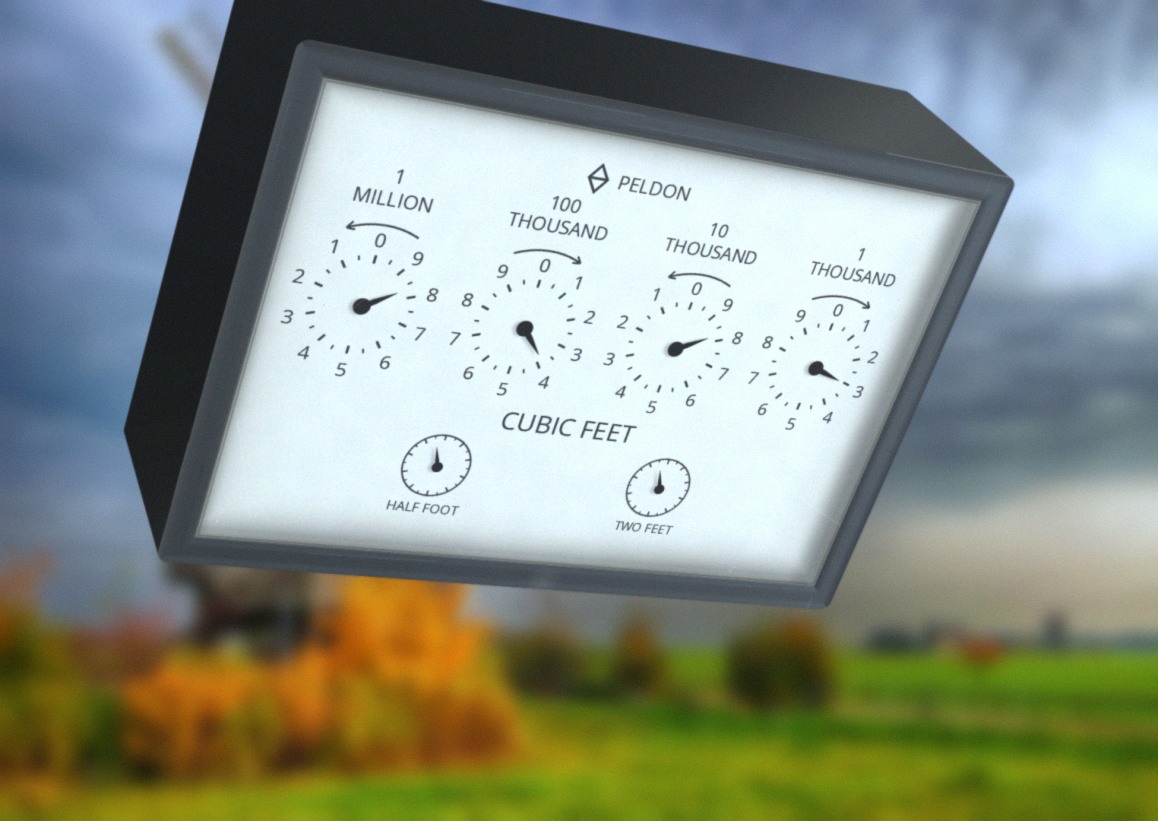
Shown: value=838300 unit=ft³
